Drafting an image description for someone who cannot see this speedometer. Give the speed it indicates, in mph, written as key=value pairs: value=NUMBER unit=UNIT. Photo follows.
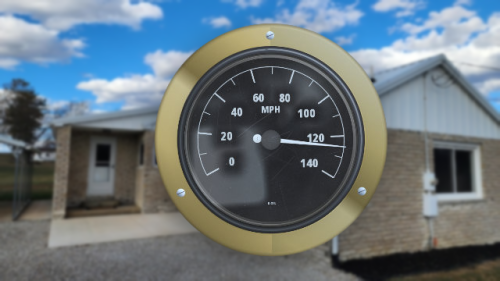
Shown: value=125 unit=mph
